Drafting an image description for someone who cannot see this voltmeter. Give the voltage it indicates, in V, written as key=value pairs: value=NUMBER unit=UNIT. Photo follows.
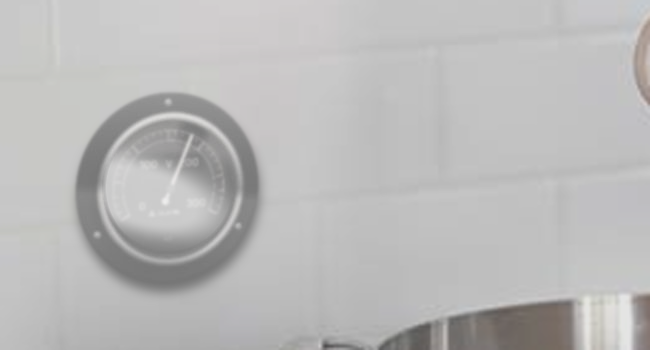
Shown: value=180 unit=V
